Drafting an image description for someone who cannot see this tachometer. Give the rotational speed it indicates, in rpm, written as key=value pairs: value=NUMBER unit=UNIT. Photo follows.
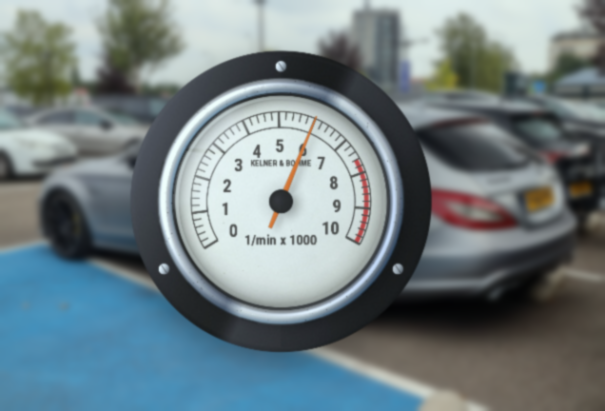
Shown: value=6000 unit=rpm
